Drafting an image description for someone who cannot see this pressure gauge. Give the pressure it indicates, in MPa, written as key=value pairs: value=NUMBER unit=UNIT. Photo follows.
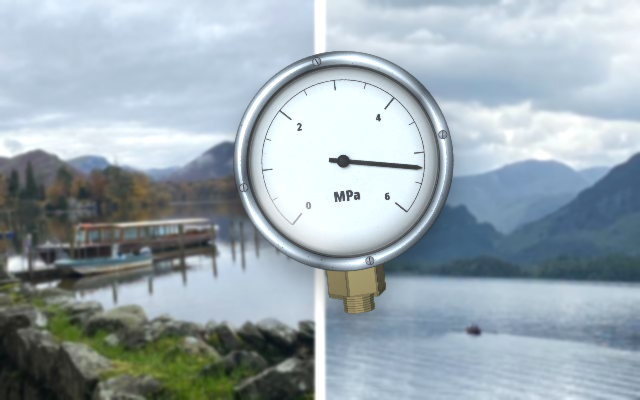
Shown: value=5.25 unit=MPa
